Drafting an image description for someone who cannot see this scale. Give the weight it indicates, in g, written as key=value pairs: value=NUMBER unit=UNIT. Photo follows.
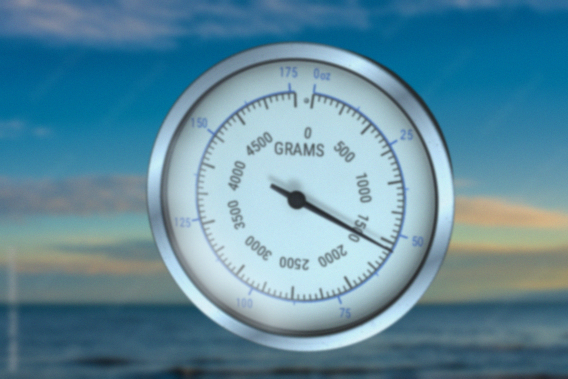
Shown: value=1550 unit=g
